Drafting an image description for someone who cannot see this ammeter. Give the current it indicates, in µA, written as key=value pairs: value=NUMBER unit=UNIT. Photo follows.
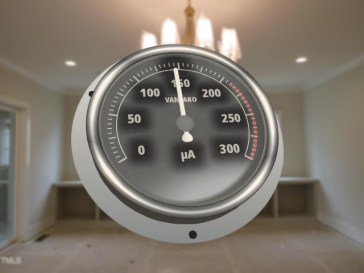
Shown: value=145 unit=µA
